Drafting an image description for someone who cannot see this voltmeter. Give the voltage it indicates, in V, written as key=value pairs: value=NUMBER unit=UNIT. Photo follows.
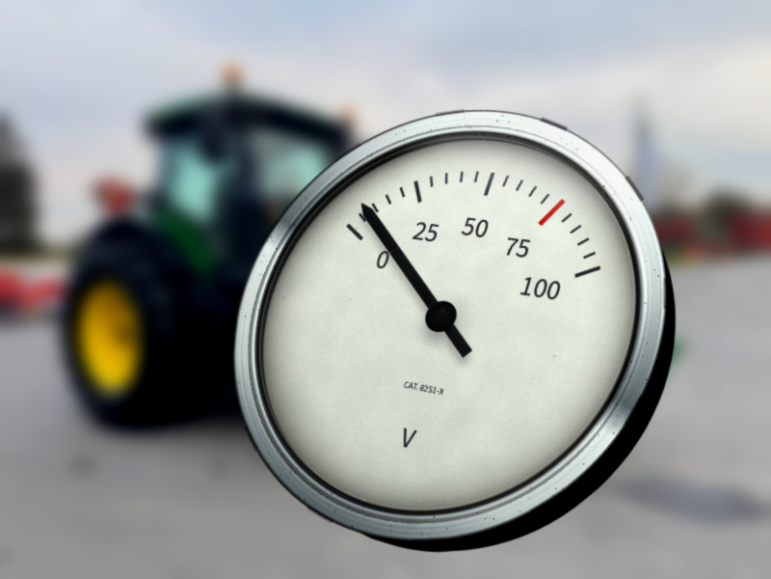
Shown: value=7.5 unit=V
